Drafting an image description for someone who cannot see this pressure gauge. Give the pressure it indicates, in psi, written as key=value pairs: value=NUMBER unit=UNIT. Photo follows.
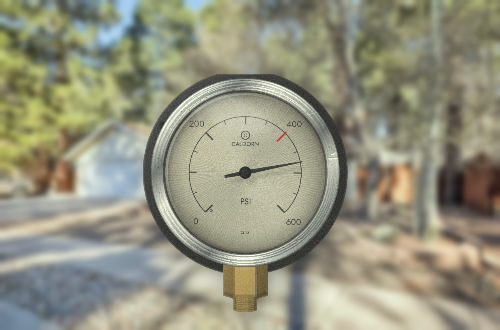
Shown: value=475 unit=psi
